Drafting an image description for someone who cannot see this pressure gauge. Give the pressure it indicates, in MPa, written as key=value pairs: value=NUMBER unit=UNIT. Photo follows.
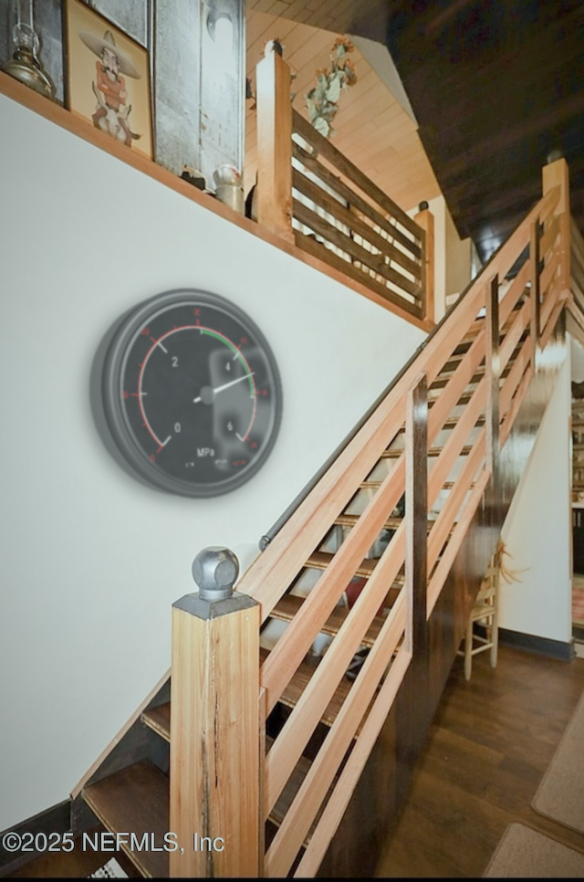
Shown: value=4.5 unit=MPa
